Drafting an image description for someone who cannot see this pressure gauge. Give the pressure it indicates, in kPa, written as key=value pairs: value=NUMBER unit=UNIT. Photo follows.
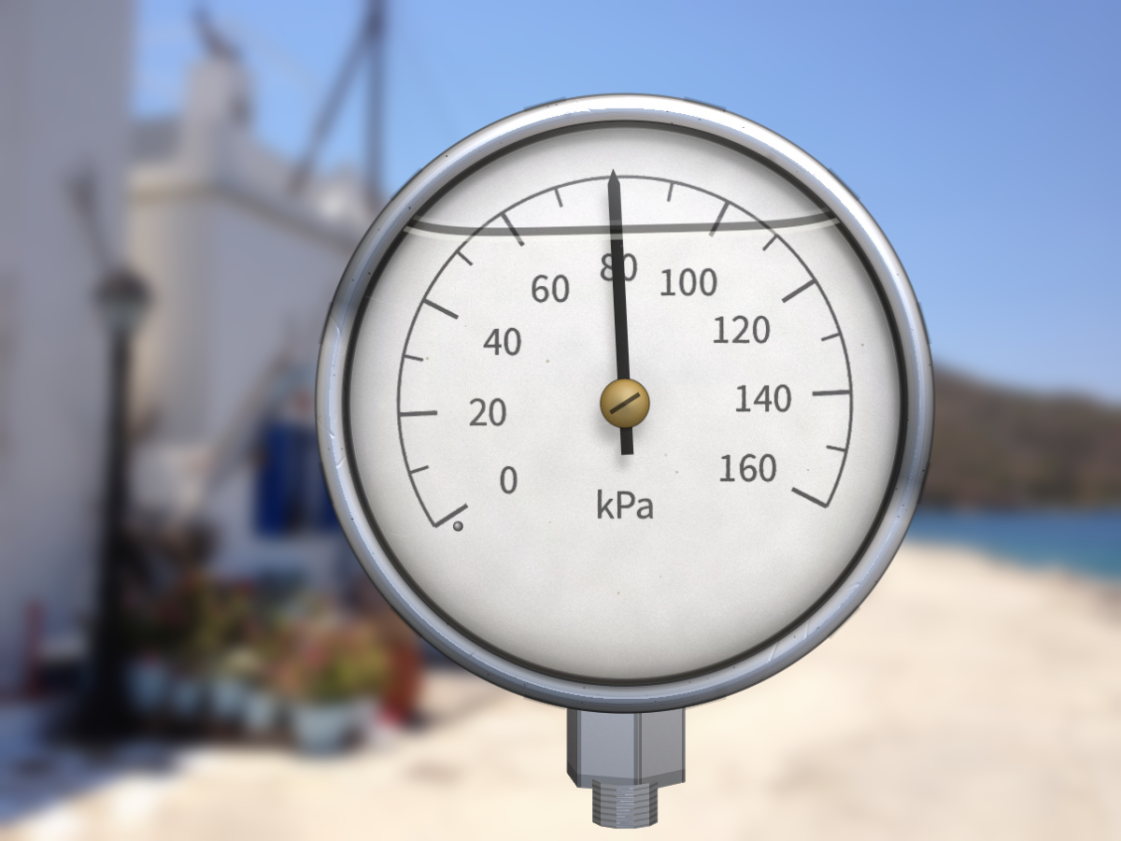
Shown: value=80 unit=kPa
